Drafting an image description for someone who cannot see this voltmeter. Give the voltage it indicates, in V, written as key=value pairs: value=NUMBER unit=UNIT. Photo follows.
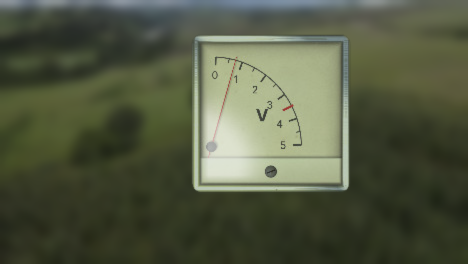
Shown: value=0.75 unit=V
